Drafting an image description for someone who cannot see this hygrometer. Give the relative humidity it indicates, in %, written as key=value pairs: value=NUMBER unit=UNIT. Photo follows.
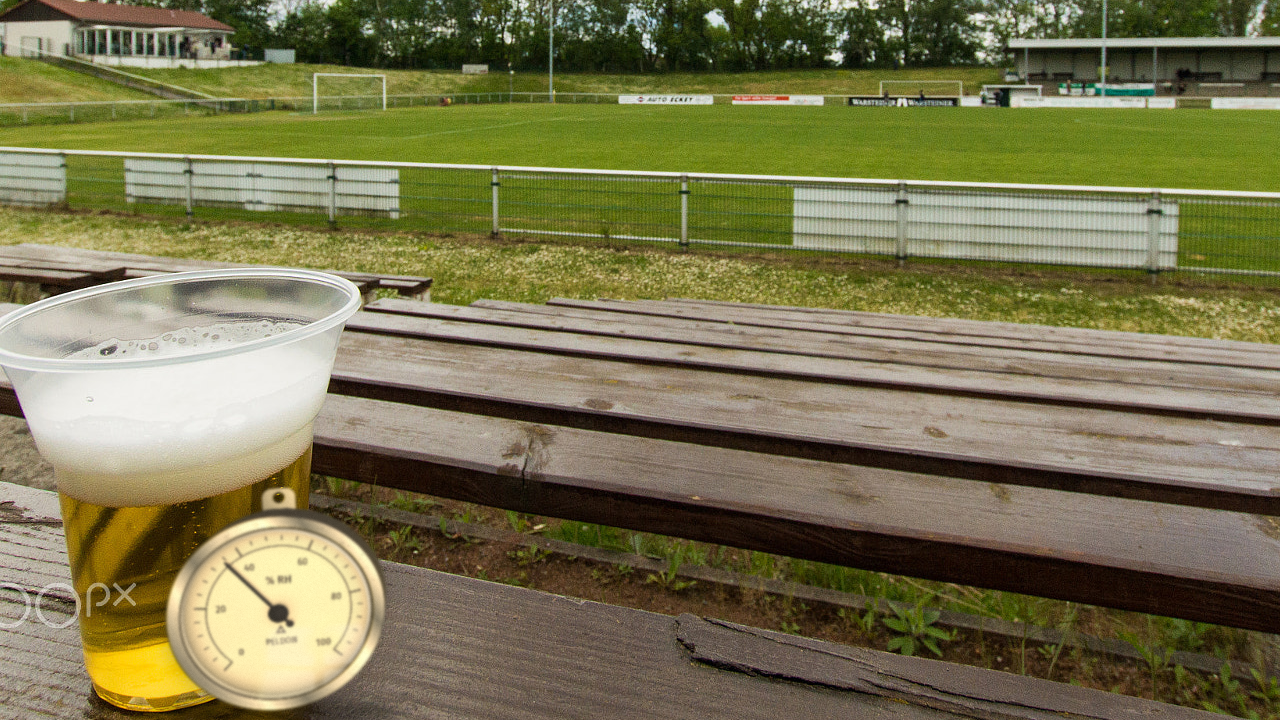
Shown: value=36 unit=%
